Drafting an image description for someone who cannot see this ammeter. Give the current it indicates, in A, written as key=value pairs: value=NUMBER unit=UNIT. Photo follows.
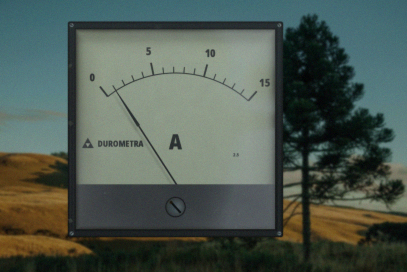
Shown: value=1 unit=A
